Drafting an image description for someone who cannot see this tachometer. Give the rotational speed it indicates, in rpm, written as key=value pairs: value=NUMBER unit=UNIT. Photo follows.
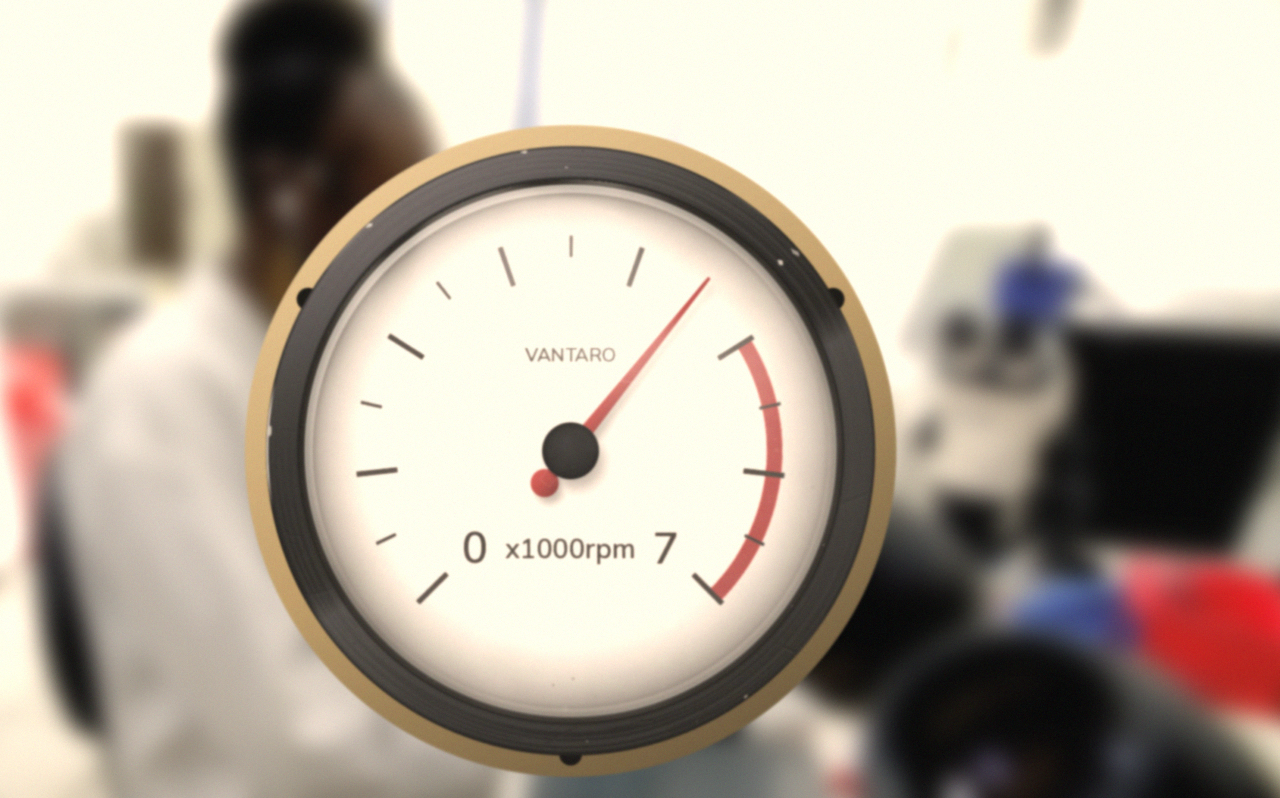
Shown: value=4500 unit=rpm
